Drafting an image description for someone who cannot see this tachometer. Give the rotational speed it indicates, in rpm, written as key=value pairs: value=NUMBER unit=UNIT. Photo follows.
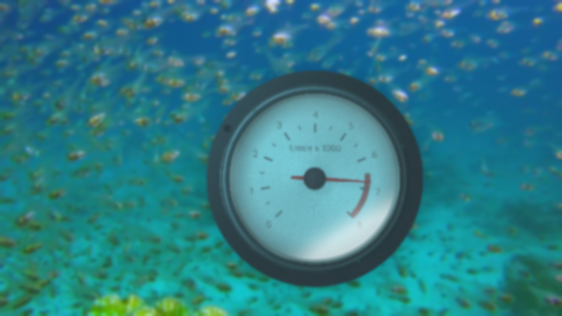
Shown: value=6750 unit=rpm
